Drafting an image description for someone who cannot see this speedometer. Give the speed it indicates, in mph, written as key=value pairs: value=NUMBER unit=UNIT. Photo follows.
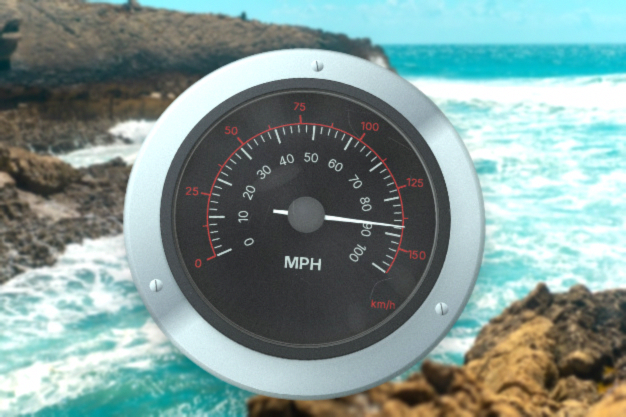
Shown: value=88 unit=mph
